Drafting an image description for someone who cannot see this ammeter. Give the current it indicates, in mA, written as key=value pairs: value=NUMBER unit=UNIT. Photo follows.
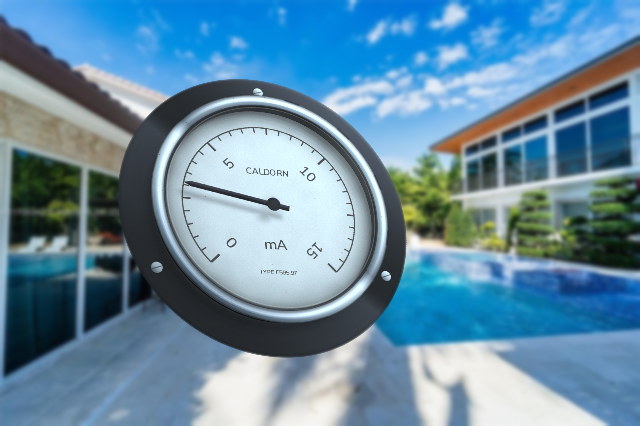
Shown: value=3 unit=mA
